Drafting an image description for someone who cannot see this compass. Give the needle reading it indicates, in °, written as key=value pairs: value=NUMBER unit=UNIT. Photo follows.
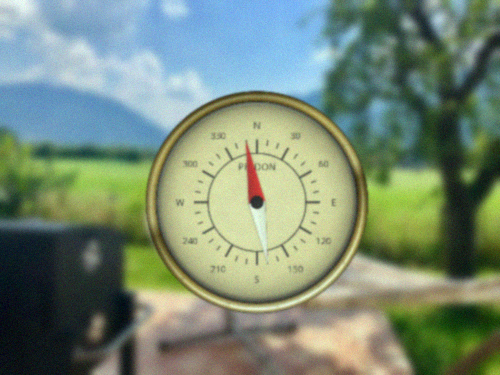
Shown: value=350 unit=°
